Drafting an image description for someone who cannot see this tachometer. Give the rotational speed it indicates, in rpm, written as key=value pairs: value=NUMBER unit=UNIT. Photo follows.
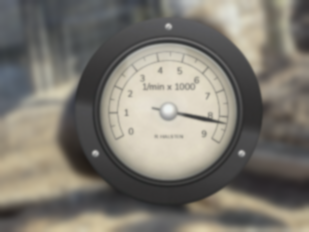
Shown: value=8250 unit=rpm
